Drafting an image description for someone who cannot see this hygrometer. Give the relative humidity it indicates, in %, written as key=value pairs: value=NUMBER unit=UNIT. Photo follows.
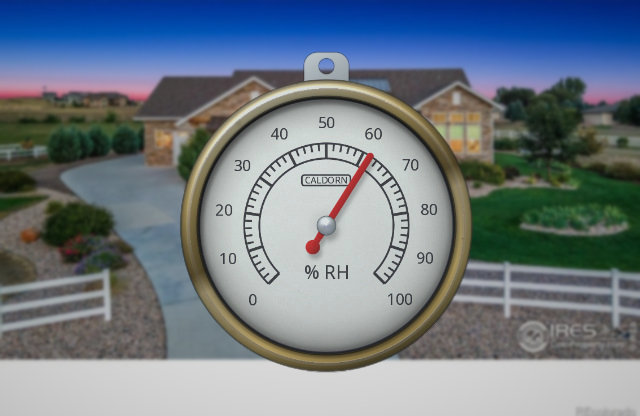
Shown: value=62 unit=%
